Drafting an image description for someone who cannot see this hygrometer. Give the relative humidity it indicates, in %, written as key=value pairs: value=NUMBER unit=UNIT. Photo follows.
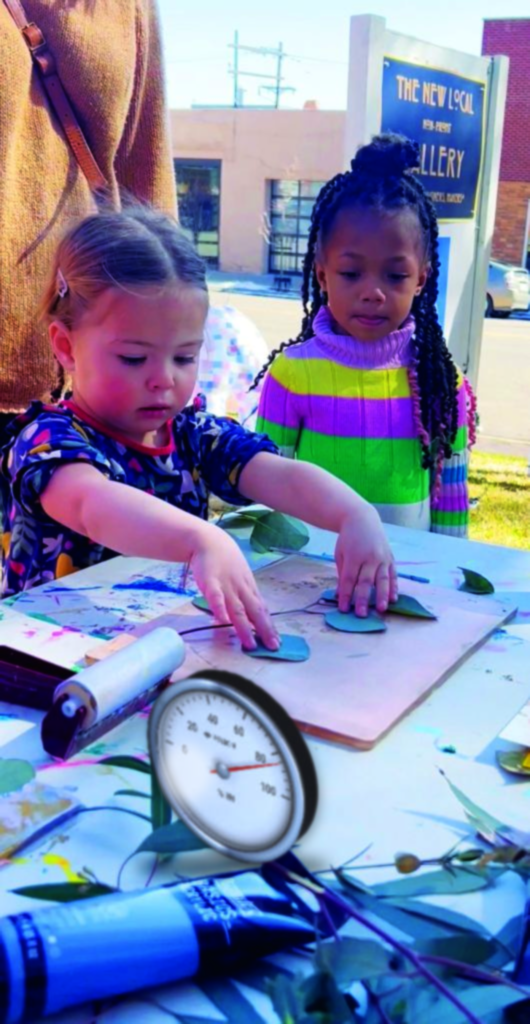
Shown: value=84 unit=%
